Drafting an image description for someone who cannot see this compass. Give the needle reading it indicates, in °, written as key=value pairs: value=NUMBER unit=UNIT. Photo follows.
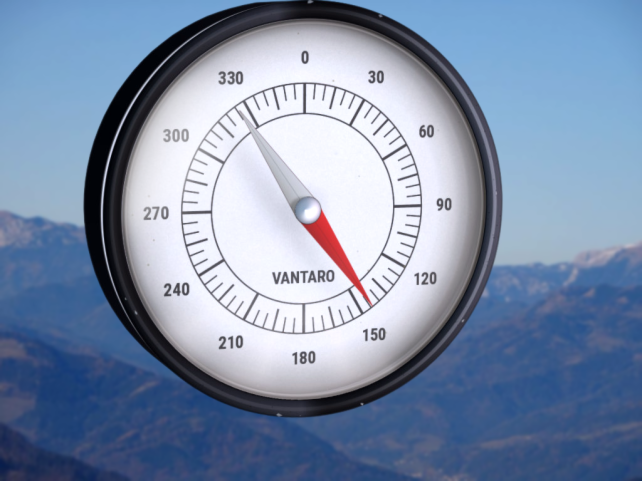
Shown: value=145 unit=°
